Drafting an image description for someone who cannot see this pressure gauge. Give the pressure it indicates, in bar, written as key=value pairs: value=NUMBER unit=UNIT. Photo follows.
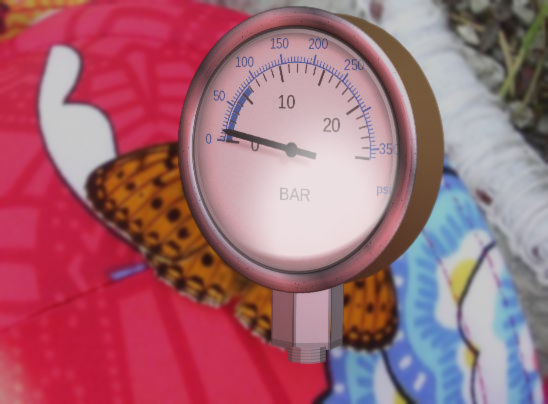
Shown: value=1 unit=bar
